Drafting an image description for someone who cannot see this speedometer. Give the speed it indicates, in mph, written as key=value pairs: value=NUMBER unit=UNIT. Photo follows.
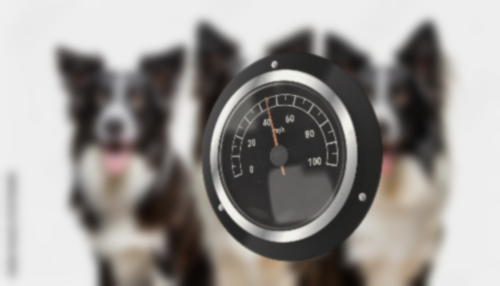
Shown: value=45 unit=mph
